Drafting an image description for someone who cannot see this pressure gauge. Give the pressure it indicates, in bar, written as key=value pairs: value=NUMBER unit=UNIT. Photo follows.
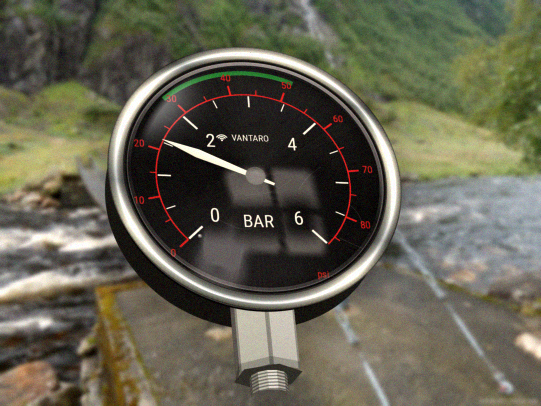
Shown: value=1.5 unit=bar
